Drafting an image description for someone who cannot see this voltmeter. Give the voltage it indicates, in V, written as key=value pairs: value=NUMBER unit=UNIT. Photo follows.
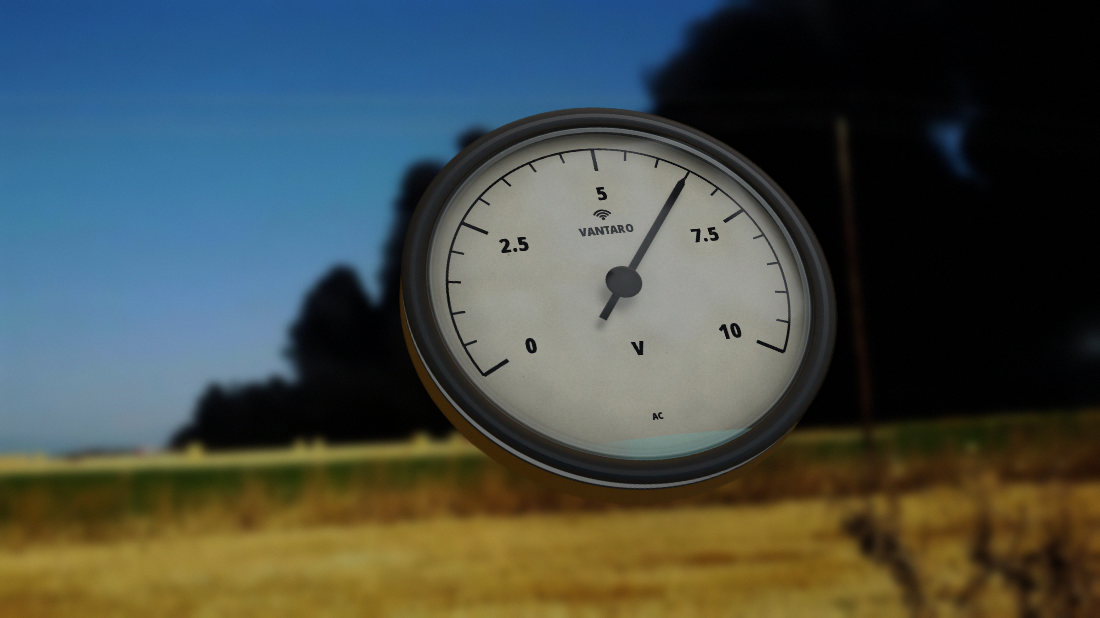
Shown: value=6.5 unit=V
